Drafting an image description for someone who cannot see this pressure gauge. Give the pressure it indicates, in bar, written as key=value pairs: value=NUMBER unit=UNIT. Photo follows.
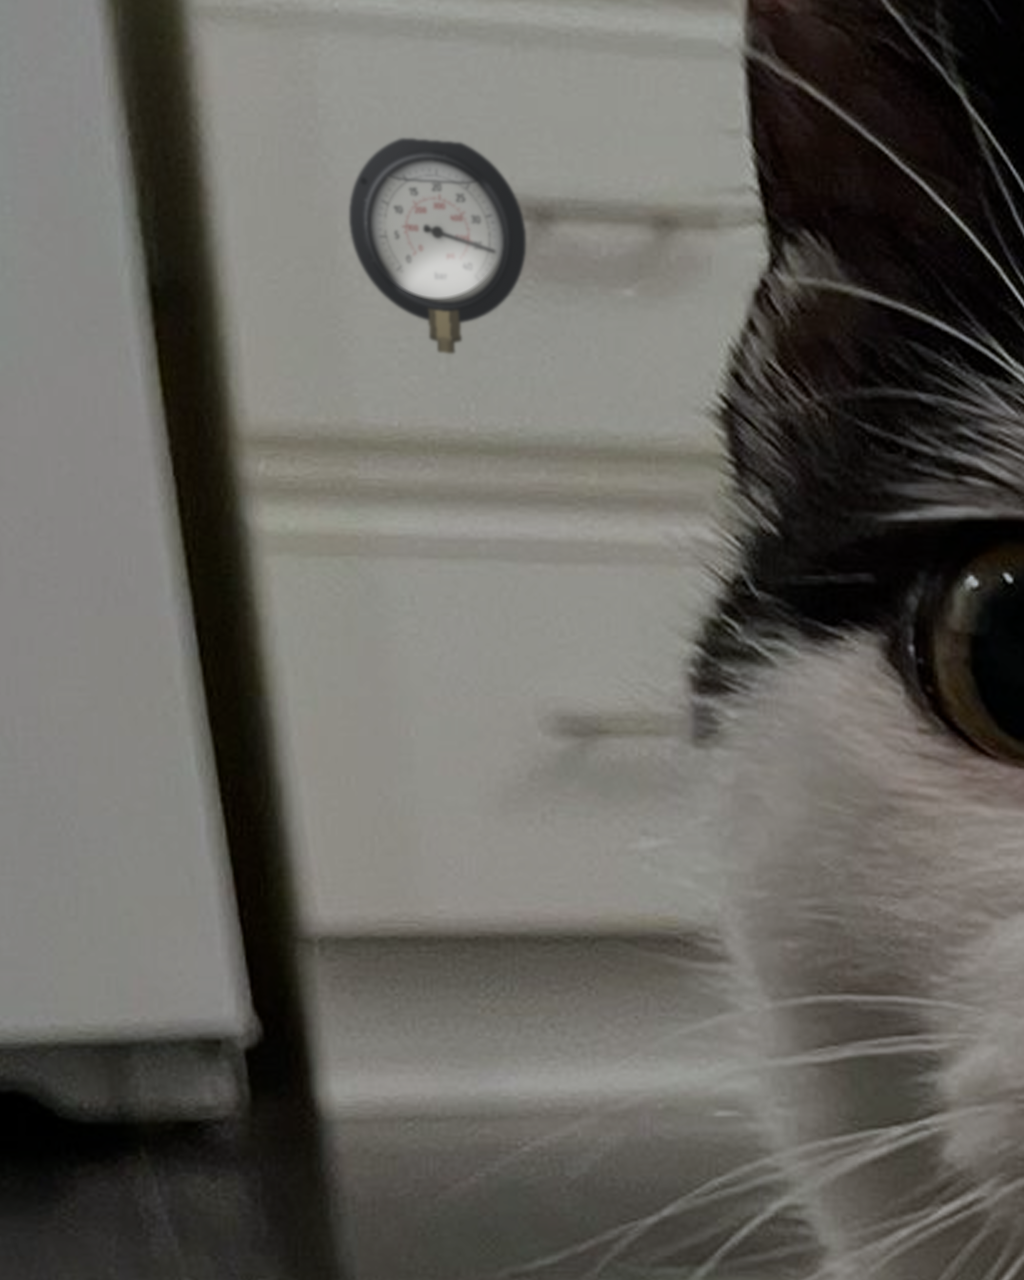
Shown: value=35 unit=bar
